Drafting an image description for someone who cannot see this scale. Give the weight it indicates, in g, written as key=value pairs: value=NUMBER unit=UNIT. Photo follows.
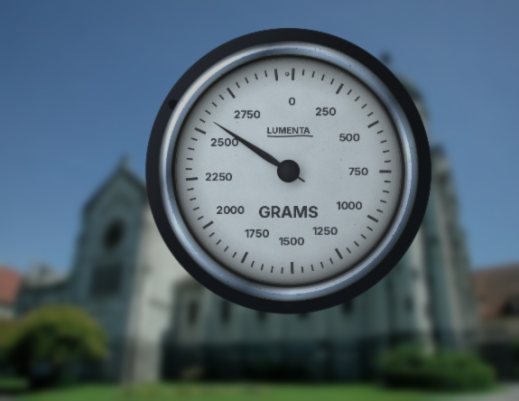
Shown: value=2575 unit=g
